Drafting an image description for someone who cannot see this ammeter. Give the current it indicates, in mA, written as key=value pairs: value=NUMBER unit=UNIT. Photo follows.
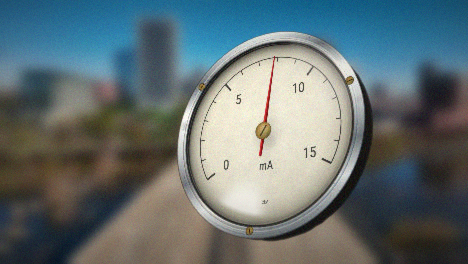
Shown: value=8 unit=mA
